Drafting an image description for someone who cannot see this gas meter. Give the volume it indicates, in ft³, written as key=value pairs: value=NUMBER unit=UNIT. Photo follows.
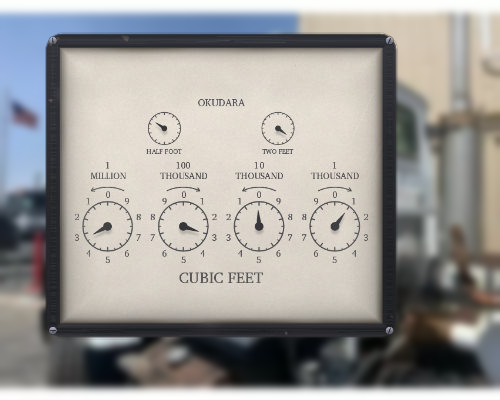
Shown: value=330100 unit=ft³
